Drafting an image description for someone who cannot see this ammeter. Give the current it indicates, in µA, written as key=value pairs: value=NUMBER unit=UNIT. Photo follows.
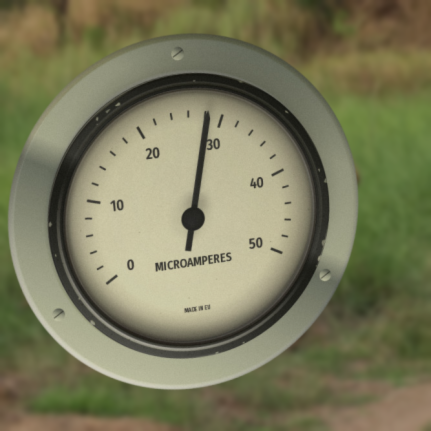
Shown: value=28 unit=µA
